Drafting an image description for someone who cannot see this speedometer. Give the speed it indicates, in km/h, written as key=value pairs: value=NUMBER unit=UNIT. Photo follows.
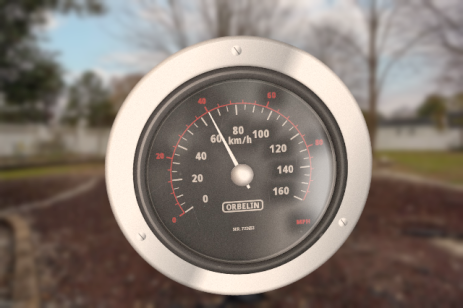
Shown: value=65 unit=km/h
